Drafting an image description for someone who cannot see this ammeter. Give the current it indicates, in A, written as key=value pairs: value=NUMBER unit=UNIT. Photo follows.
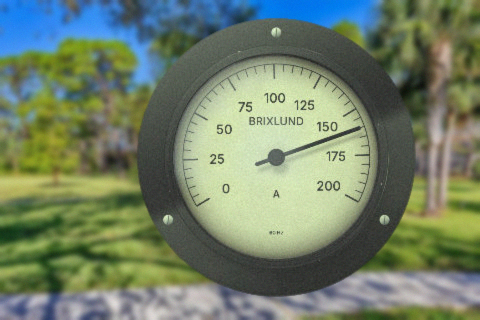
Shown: value=160 unit=A
